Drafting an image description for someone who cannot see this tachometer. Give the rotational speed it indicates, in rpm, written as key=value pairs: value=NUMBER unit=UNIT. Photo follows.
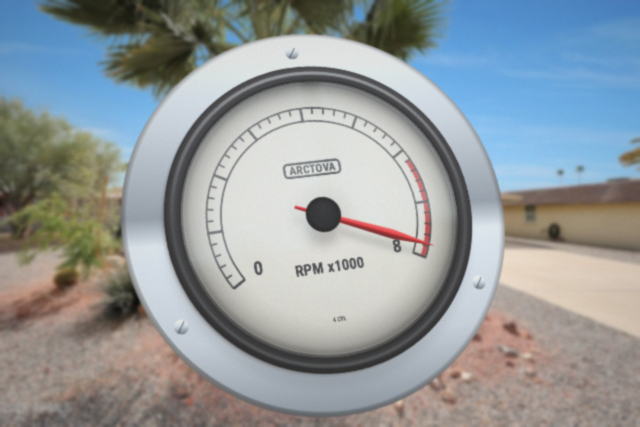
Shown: value=7800 unit=rpm
